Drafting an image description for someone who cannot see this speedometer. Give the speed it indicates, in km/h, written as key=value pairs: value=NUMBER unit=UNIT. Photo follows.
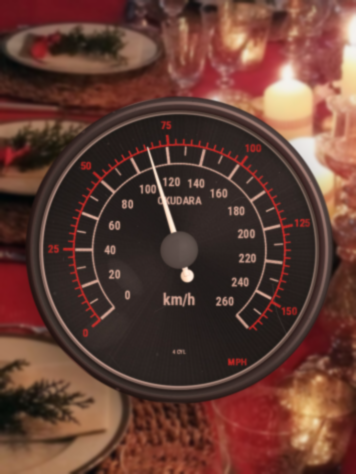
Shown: value=110 unit=km/h
